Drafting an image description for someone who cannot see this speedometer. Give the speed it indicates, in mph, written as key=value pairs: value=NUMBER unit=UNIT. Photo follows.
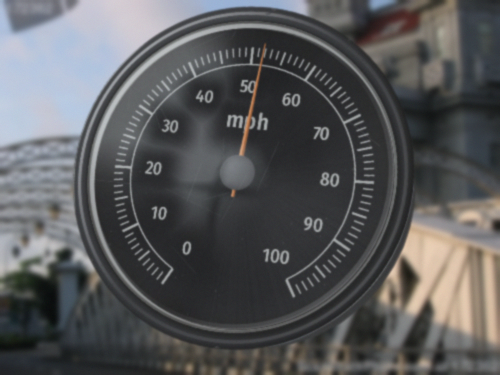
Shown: value=52 unit=mph
